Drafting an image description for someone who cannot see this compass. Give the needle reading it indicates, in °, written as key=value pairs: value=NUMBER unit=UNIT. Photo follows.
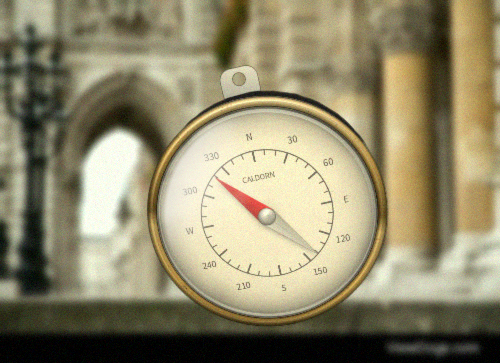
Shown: value=320 unit=°
